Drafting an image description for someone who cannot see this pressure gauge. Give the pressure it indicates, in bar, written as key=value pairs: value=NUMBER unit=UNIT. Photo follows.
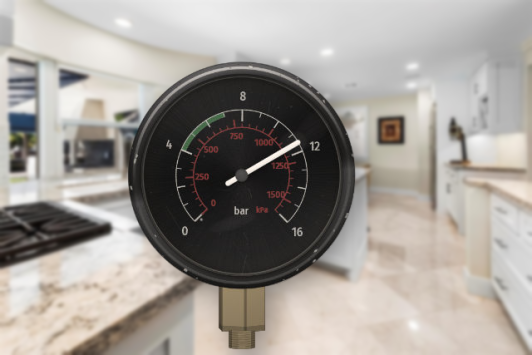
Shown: value=11.5 unit=bar
